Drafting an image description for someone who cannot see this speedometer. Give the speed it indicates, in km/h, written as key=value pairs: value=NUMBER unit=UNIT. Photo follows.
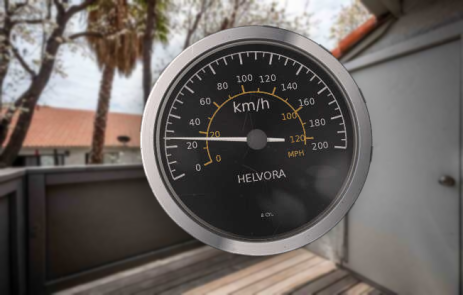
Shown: value=25 unit=km/h
